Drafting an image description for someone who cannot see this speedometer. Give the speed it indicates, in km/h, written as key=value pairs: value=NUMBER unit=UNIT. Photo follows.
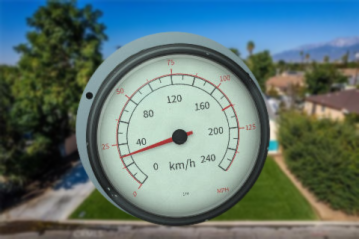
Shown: value=30 unit=km/h
